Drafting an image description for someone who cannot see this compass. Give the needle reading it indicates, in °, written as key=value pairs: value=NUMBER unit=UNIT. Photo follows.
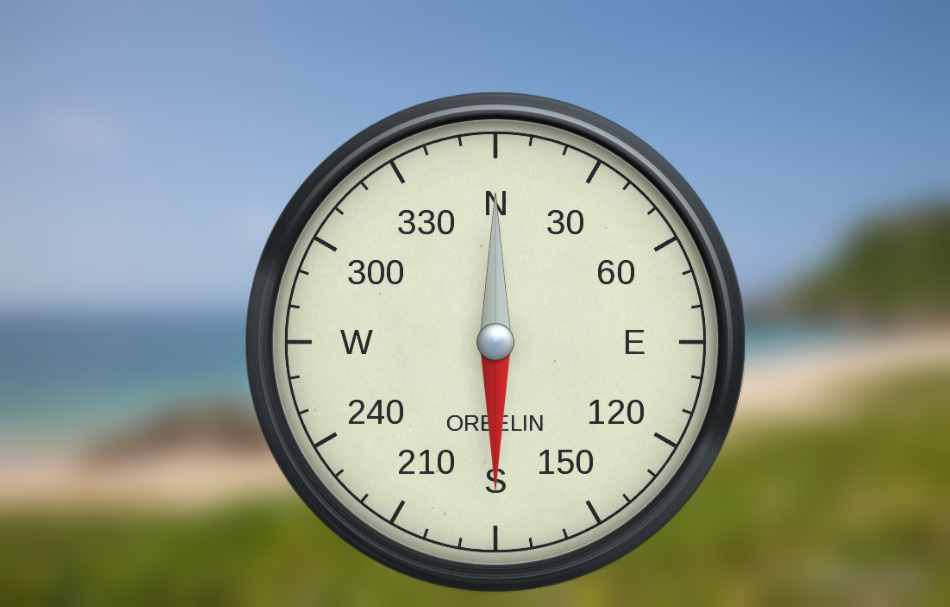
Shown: value=180 unit=°
